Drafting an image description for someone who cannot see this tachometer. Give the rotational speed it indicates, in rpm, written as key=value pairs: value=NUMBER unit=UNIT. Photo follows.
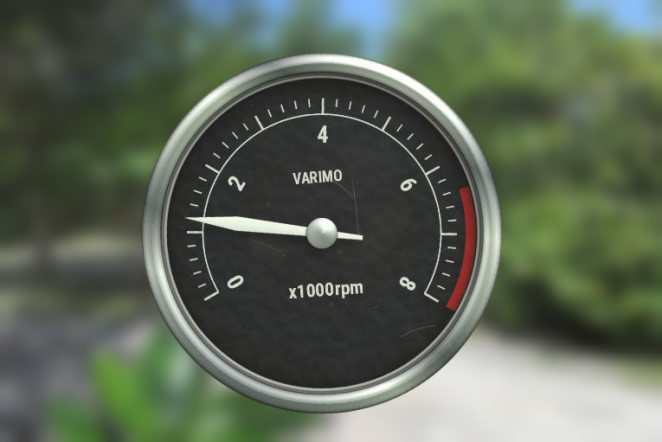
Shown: value=1200 unit=rpm
